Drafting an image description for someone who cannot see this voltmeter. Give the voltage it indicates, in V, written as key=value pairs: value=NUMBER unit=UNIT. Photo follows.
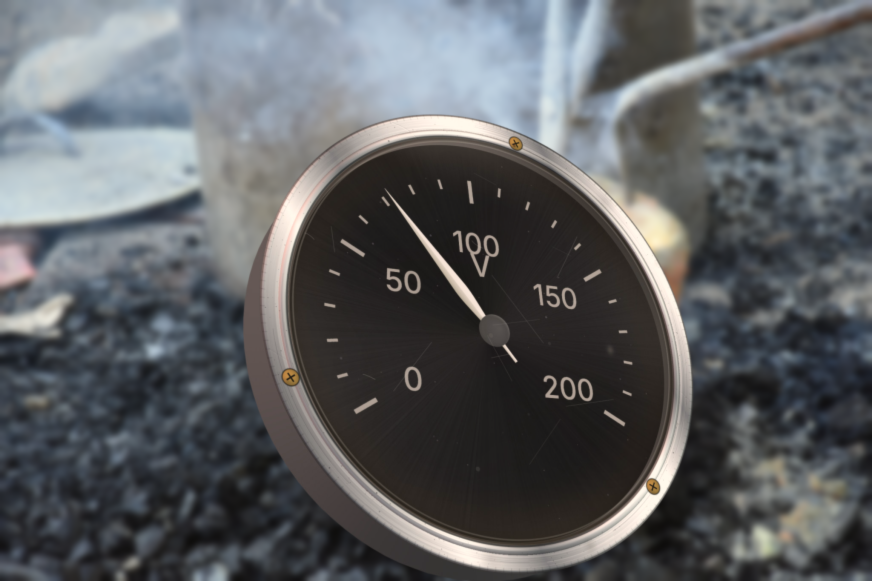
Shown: value=70 unit=V
